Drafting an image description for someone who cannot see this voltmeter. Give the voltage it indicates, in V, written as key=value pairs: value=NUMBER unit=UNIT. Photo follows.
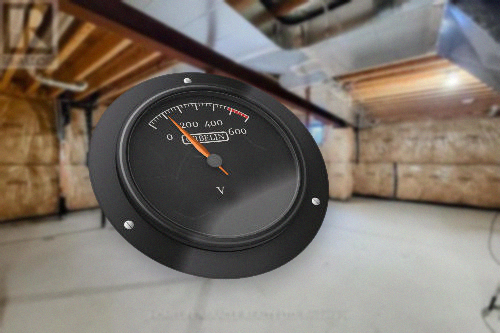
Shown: value=100 unit=V
